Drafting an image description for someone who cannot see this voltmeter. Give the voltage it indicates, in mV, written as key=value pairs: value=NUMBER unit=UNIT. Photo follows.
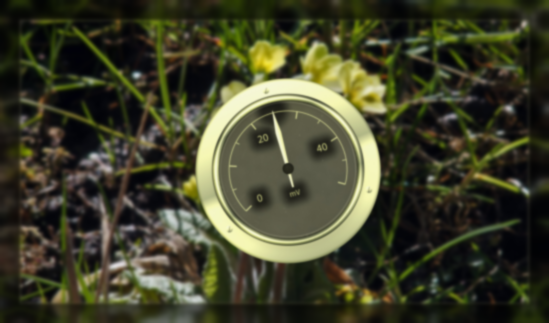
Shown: value=25 unit=mV
